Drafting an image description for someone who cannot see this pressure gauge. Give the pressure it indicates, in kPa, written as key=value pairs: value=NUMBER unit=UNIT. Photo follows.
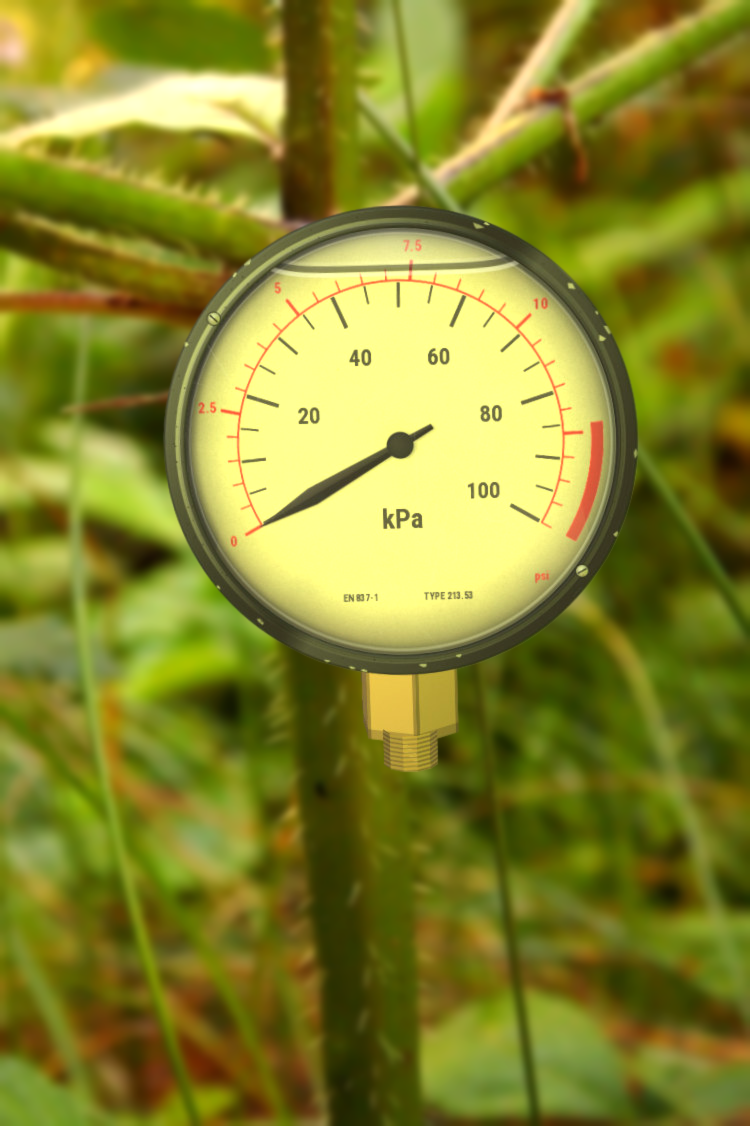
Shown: value=0 unit=kPa
